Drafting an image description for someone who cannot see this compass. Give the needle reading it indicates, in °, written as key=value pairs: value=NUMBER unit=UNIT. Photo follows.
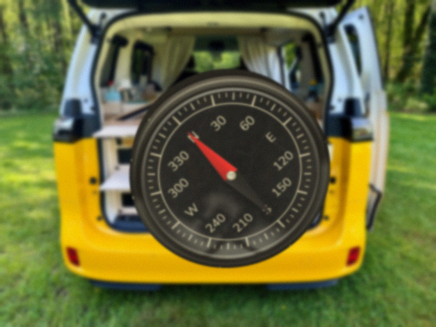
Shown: value=0 unit=°
